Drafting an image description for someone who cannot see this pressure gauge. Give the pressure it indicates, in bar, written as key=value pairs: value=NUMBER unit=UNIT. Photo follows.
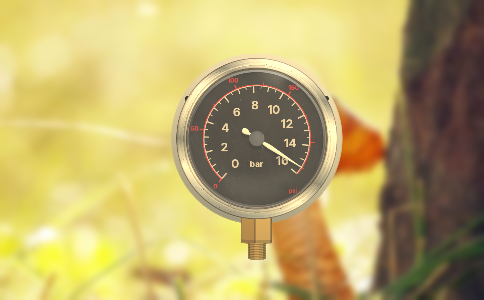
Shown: value=15.5 unit=bar
